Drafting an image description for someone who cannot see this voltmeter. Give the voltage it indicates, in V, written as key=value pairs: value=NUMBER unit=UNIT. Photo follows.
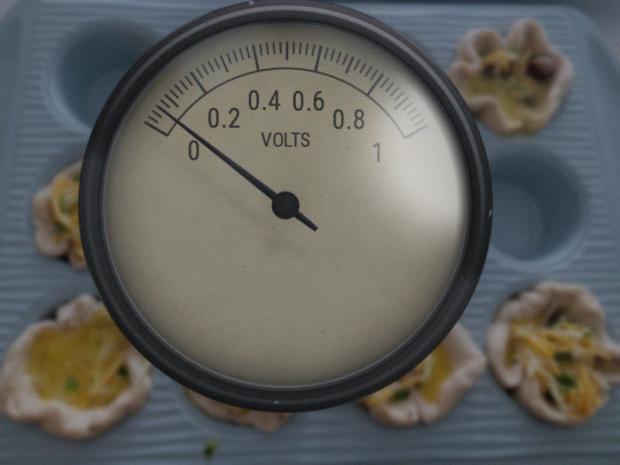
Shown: value=0.06 unit=V
